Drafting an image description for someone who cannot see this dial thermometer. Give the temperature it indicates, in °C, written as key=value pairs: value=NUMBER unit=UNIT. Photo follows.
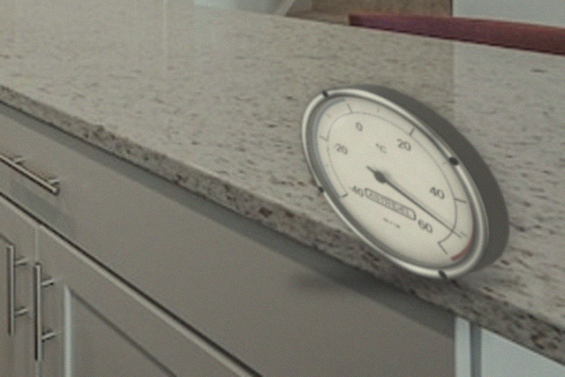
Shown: value=50 unit=°C
